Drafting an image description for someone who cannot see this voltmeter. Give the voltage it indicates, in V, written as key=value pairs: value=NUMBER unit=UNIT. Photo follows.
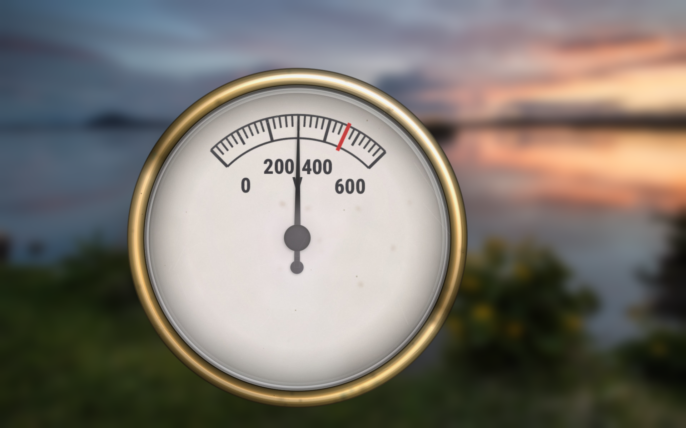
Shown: value=300 unit=V
